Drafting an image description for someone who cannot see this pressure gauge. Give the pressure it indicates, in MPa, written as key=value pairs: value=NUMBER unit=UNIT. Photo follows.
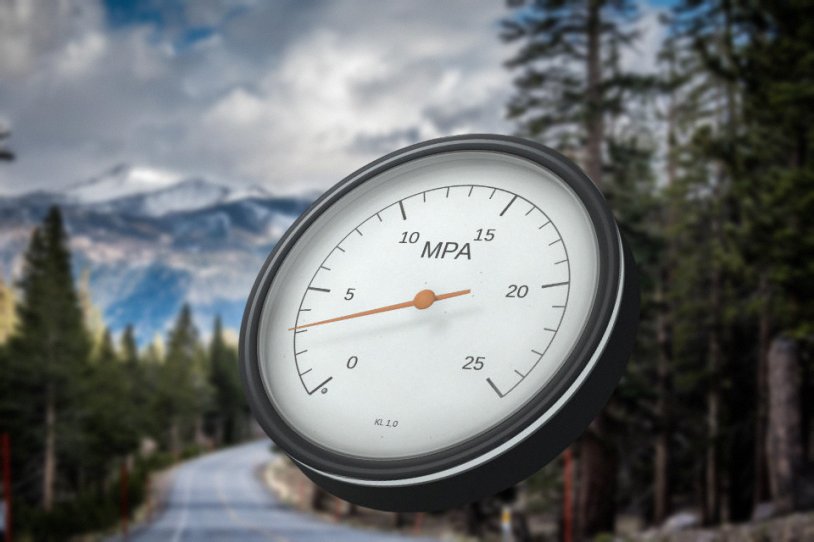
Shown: value=3 unit=MPa
